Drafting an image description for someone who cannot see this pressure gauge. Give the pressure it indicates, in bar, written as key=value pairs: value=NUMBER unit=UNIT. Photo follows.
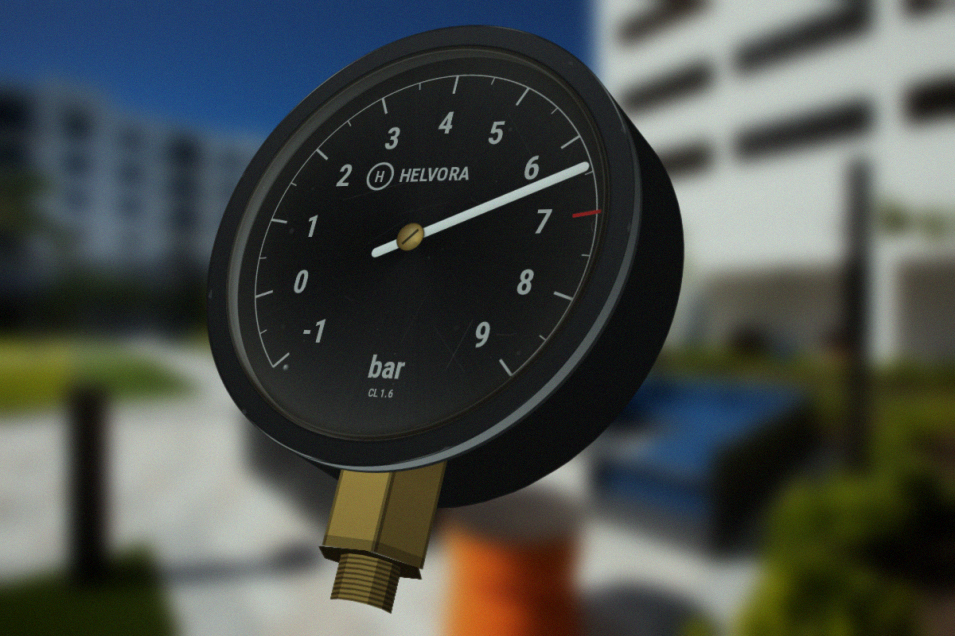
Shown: value=6.5 unit=bar
